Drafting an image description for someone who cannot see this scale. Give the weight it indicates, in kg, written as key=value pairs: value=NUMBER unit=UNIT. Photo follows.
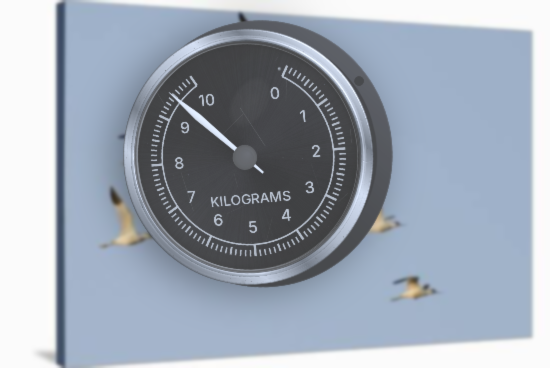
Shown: value=9.5 unit=kg
